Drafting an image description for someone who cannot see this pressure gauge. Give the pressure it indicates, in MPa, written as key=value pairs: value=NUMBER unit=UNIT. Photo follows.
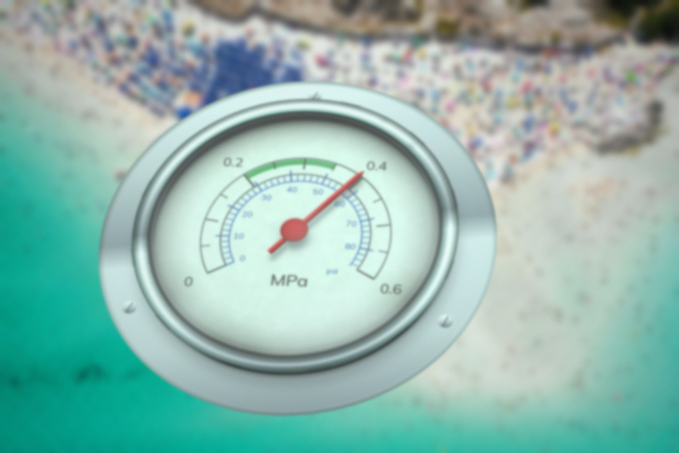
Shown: value=0.4 unit=MPa
